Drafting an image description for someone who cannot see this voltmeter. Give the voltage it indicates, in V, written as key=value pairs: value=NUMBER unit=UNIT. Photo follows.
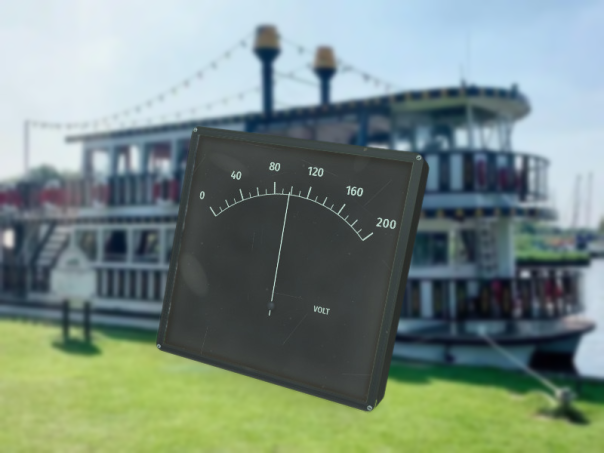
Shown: value=100 unit=V
